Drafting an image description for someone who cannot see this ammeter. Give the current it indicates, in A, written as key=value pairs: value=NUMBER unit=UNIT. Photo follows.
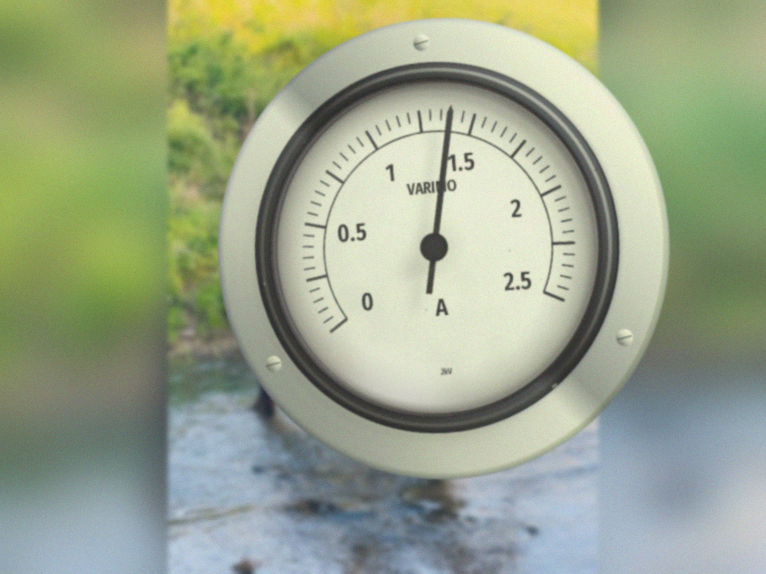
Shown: value=1.4 unit=A
